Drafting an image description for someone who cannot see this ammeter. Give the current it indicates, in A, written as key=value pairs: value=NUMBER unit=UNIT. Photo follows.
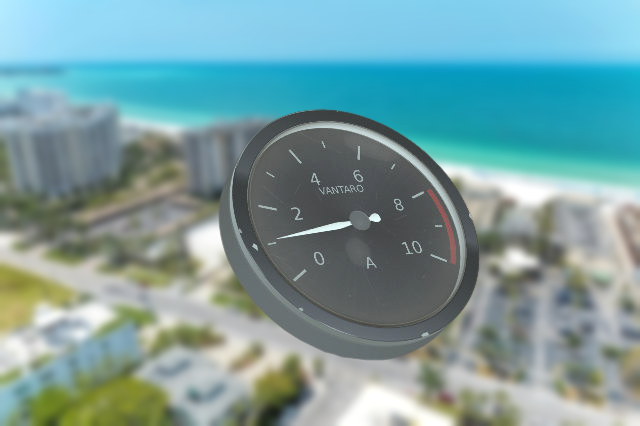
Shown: value=1 unit=A
